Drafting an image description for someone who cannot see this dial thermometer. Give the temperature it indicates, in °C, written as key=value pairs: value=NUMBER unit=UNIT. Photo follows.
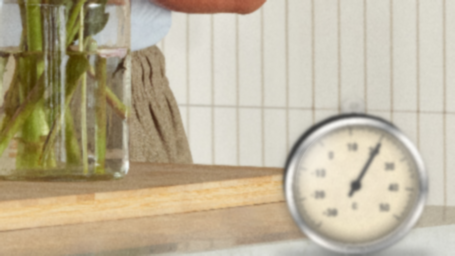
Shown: value=20 unit=°C
